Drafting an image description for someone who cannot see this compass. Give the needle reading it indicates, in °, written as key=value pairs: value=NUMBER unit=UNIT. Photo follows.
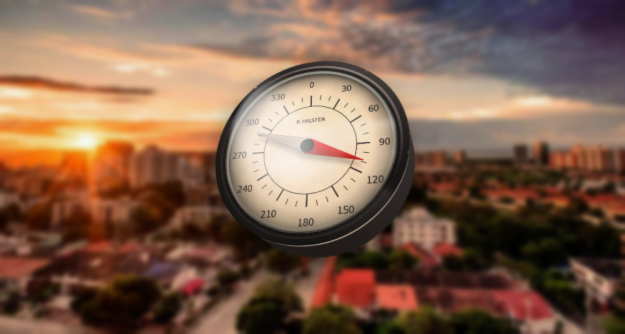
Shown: value=110 unit=°
